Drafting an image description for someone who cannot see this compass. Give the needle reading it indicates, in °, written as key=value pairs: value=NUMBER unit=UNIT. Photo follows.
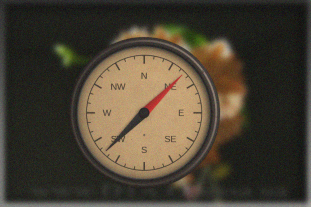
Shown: value=45 unit=°
